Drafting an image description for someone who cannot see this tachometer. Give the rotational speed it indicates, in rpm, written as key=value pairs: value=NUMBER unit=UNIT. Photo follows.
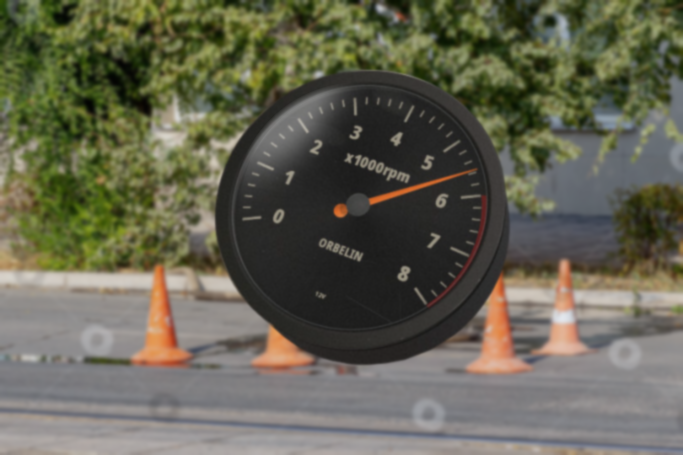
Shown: value=5600 unit=rpm
